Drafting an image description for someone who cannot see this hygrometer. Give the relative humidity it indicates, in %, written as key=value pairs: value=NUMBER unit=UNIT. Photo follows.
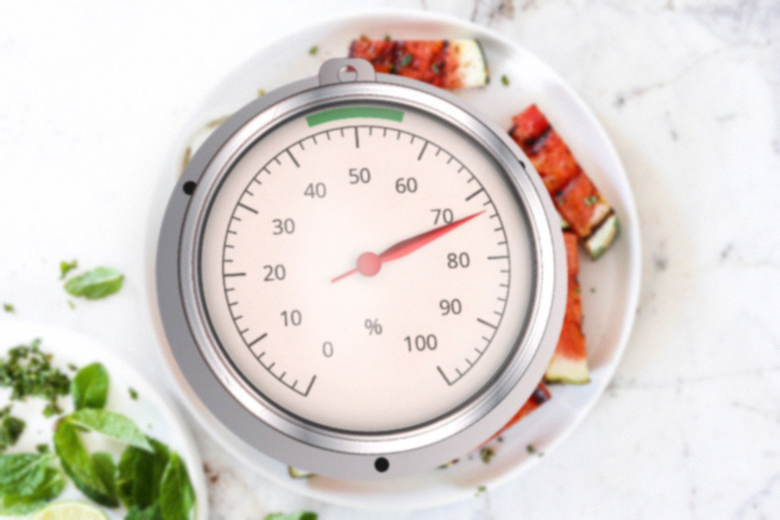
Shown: value=73 unit=%
